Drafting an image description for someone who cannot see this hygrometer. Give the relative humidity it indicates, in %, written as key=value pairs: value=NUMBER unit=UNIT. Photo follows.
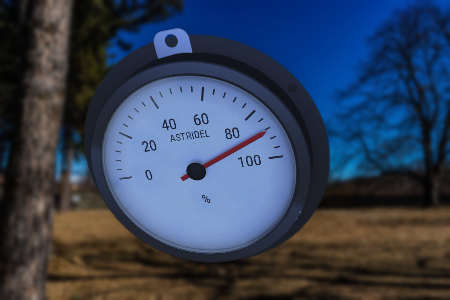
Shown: value=88 unit=%
